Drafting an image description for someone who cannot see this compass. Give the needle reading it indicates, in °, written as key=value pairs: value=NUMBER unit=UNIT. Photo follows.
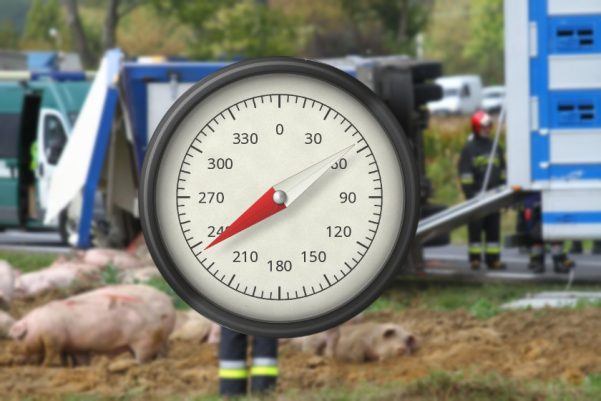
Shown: value=235 unit=°
